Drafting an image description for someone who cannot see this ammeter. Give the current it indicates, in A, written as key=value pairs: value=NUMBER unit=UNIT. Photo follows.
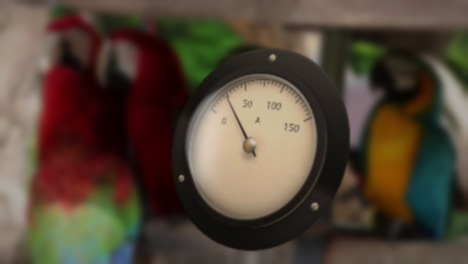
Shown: value=25 unit=A
